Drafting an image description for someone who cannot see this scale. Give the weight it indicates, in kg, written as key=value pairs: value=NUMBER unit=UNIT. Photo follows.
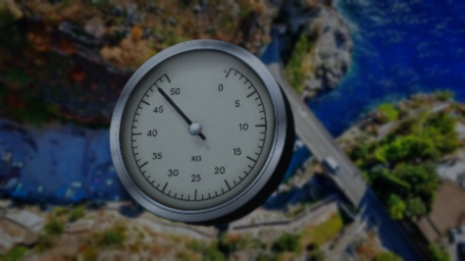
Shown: value=48 unit=kg
